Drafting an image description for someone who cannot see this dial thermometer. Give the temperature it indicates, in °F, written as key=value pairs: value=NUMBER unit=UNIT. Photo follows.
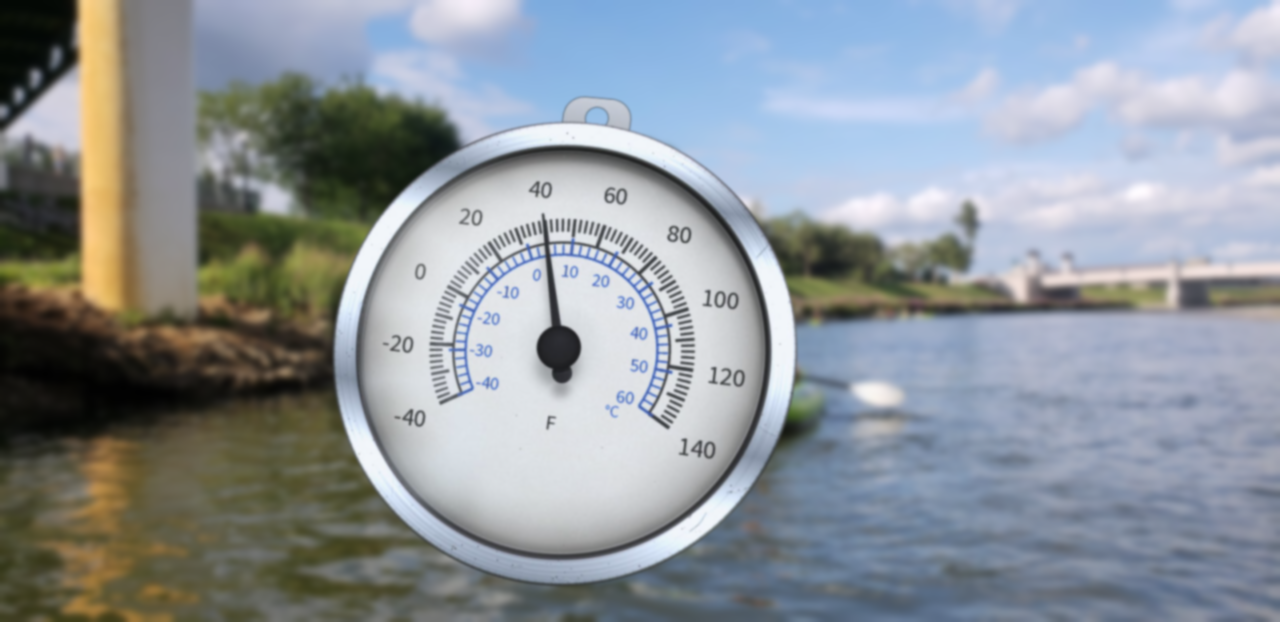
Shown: value=40 unit=°F
